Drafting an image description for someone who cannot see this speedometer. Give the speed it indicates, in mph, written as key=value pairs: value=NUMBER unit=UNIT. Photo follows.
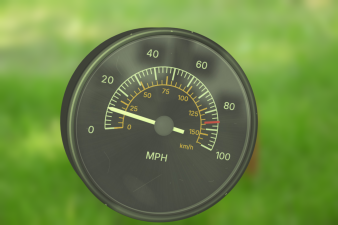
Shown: value=10 unit=mph
